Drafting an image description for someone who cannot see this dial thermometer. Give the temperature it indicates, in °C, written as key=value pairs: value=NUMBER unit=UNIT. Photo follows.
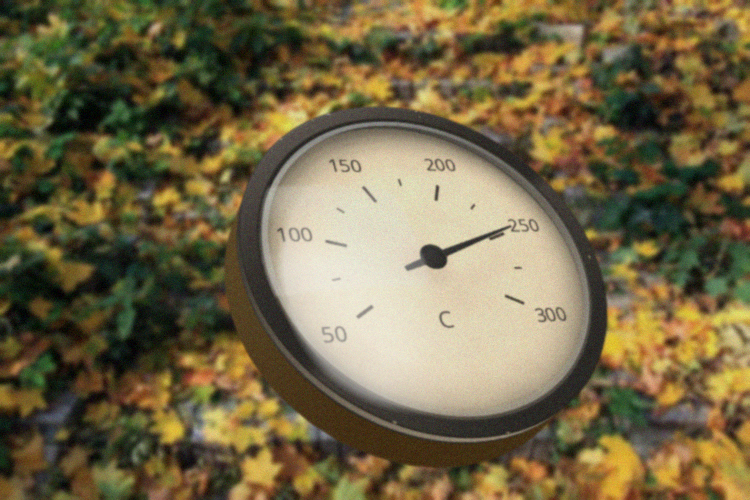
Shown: value=250 unit=°C
